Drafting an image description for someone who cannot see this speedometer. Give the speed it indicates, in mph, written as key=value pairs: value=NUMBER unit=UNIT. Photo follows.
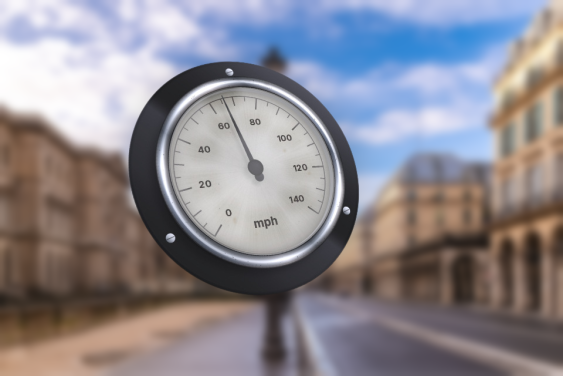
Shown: value=65 unit=mph
